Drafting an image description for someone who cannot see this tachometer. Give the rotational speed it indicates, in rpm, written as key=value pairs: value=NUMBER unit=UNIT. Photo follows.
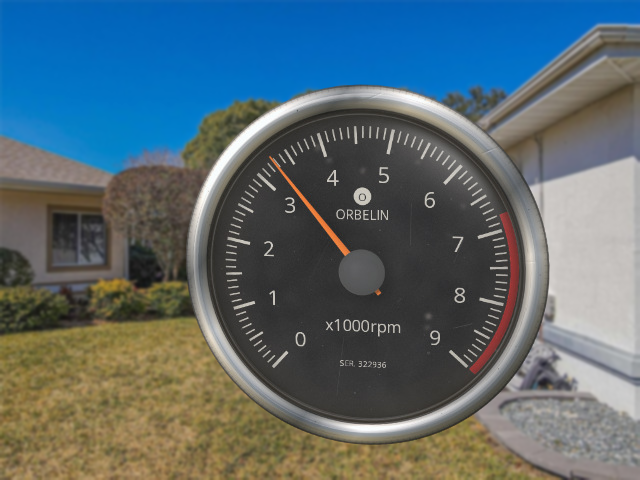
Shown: value=3300 unit=rpm
